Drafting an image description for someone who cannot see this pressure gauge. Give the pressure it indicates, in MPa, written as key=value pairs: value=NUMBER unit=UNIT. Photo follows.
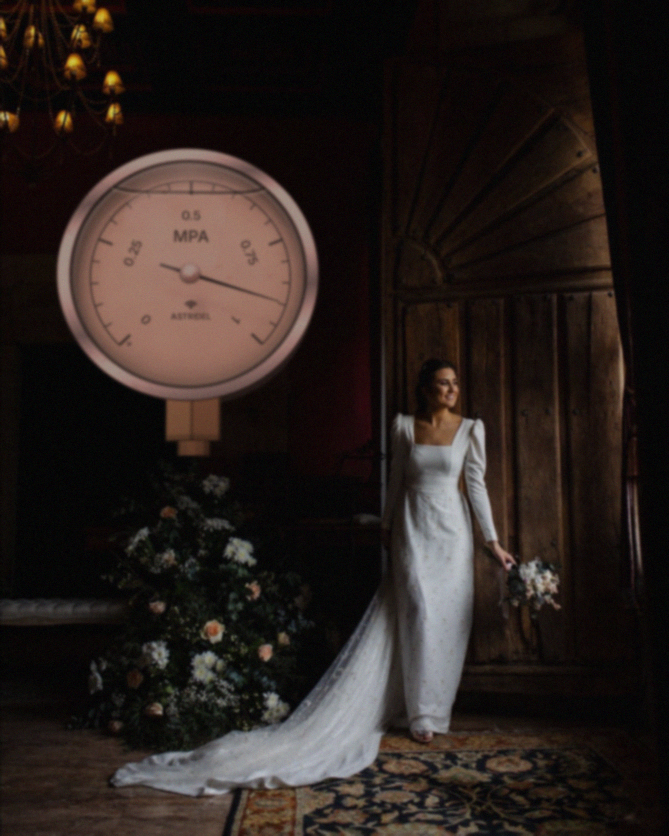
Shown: value=0.9 unit=MPa
